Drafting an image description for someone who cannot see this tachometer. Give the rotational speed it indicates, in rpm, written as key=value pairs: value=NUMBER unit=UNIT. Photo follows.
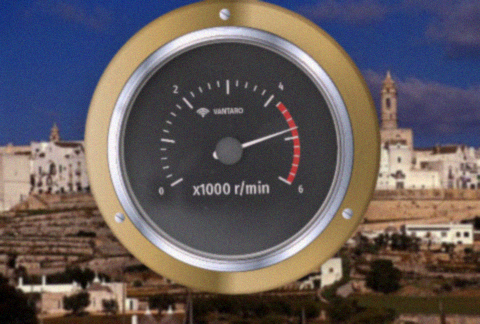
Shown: value=4800 unit=rpm
